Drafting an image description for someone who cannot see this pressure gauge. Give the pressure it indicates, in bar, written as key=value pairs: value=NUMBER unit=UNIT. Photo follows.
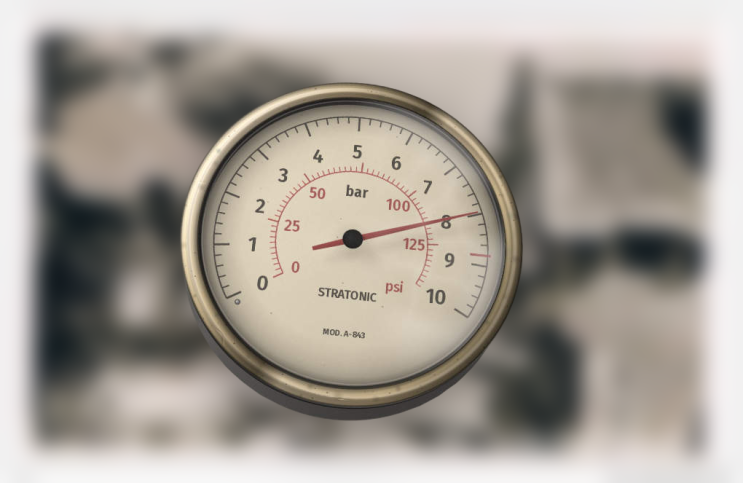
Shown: value=8 unit=bar
